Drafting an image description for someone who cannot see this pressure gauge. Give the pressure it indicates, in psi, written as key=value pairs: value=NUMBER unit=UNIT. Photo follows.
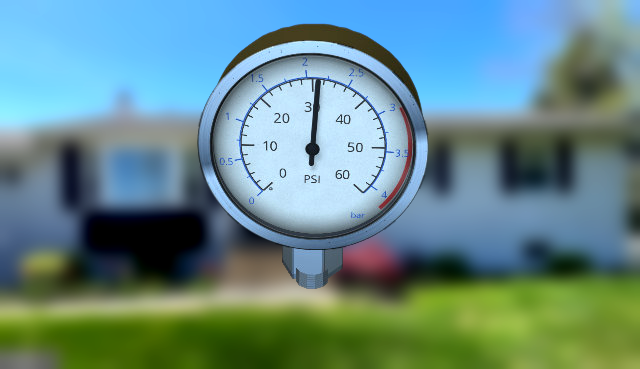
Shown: value=31 unit=psi
